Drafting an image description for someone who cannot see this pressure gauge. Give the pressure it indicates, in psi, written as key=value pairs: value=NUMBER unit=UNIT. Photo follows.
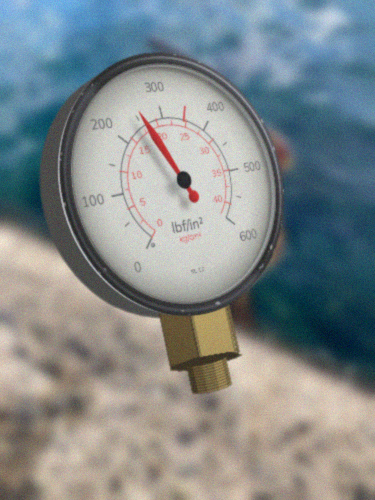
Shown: value=250 unit=psi
